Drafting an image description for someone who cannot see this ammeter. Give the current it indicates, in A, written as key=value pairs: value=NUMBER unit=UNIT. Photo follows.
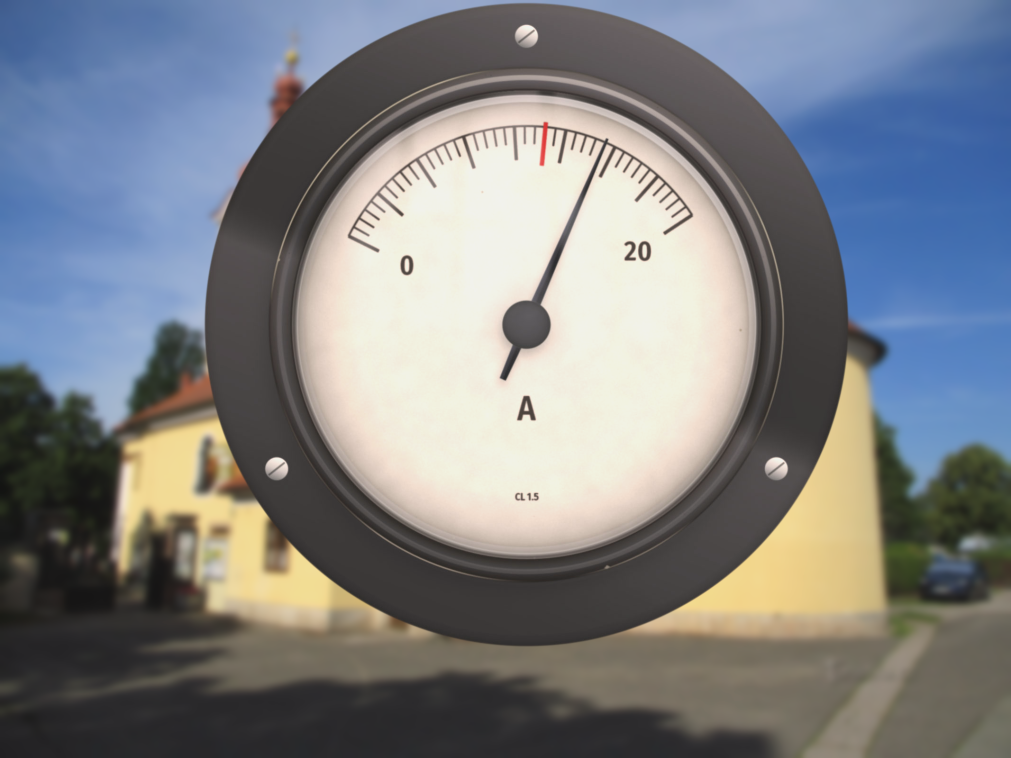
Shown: value=14.5 unit=A
